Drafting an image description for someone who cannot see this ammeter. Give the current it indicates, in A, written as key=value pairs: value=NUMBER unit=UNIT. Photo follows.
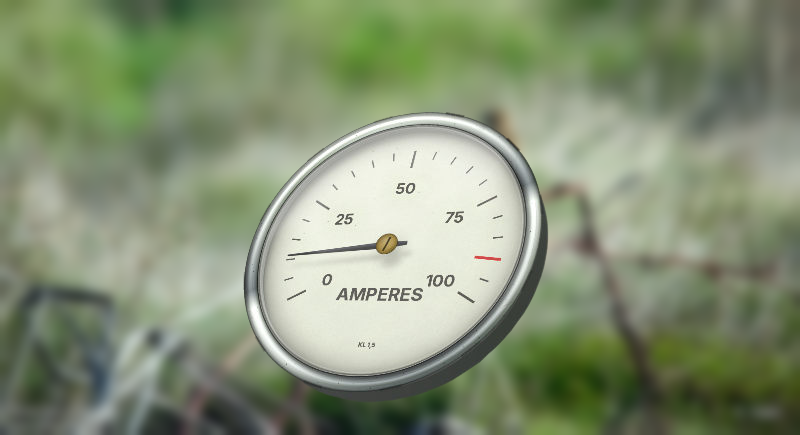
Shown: value=10 unit=A
